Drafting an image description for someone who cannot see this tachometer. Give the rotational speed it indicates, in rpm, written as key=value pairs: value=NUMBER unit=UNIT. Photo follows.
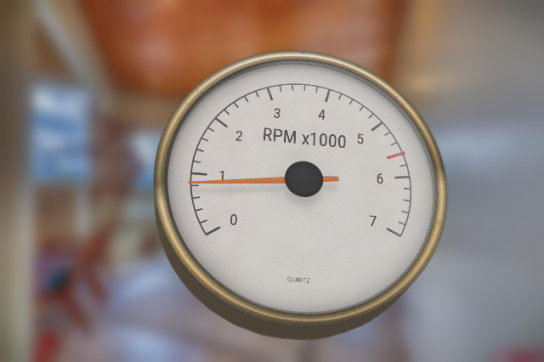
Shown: value=800 unit=rpm
